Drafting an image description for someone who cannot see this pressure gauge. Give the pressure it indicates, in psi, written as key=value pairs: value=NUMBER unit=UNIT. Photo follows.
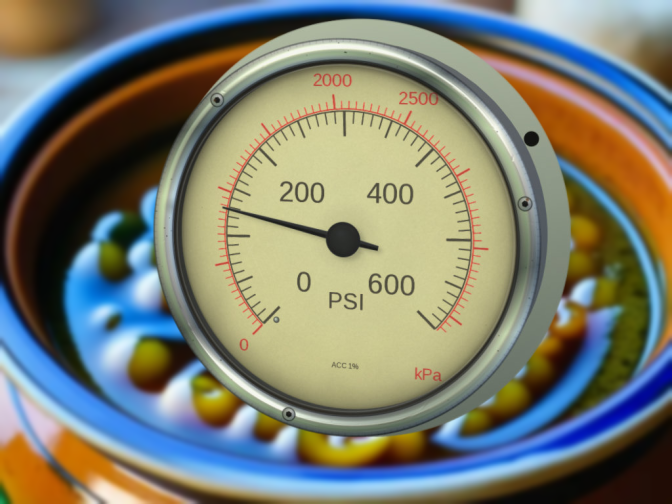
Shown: value=130 unit=psi
